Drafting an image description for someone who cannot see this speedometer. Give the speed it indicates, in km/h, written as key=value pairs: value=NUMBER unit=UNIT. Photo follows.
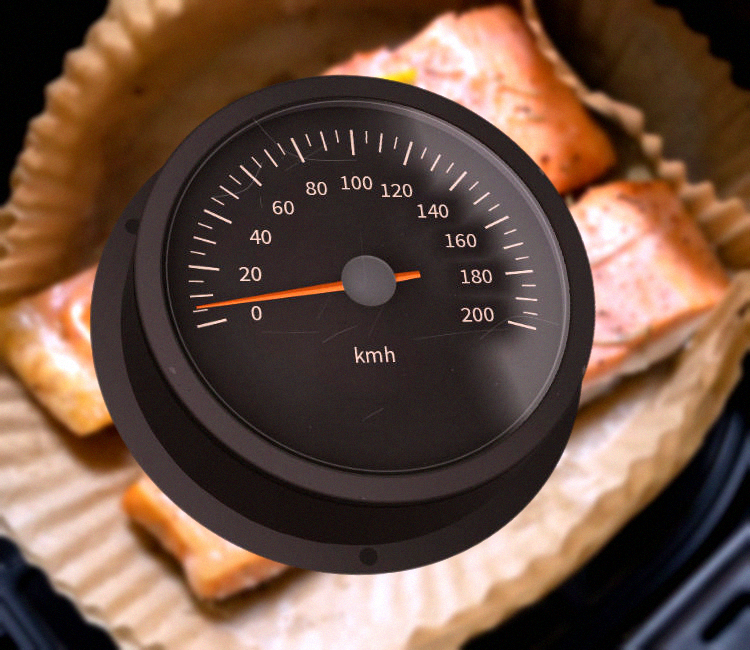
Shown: value=5 unit=km/h
